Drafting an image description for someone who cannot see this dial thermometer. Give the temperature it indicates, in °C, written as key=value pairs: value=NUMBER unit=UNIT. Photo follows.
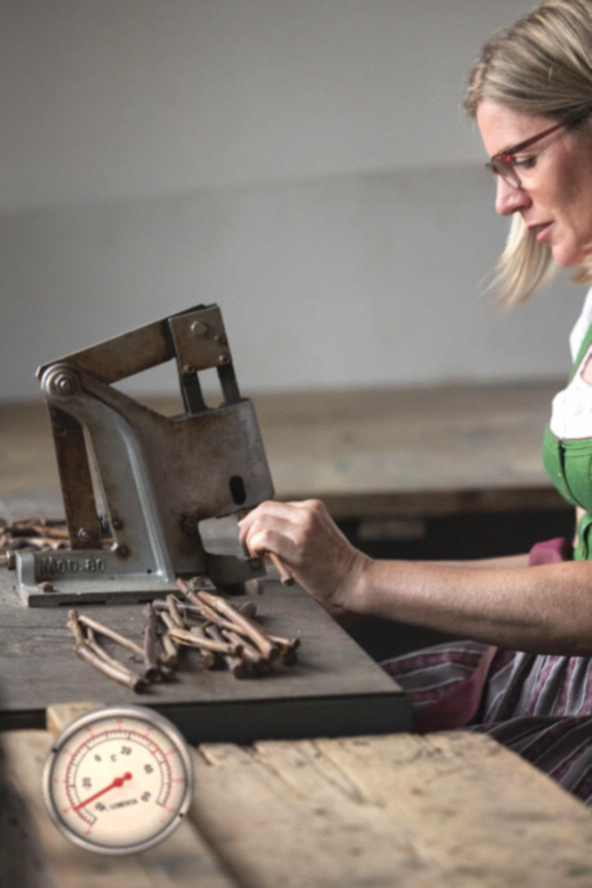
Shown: value=-30 unit=°C
